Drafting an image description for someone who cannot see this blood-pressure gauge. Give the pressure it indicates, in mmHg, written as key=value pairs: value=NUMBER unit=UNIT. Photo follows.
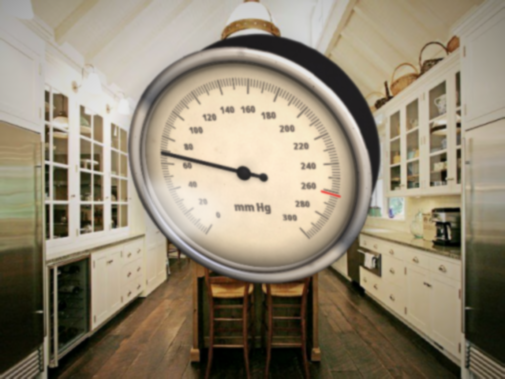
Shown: value=70 unit=mmHg
